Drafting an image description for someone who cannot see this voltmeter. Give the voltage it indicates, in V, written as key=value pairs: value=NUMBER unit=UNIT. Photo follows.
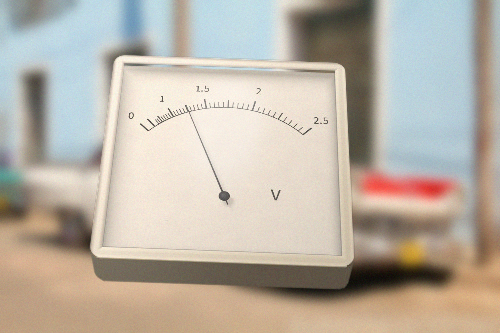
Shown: value=1.25 unit=V
